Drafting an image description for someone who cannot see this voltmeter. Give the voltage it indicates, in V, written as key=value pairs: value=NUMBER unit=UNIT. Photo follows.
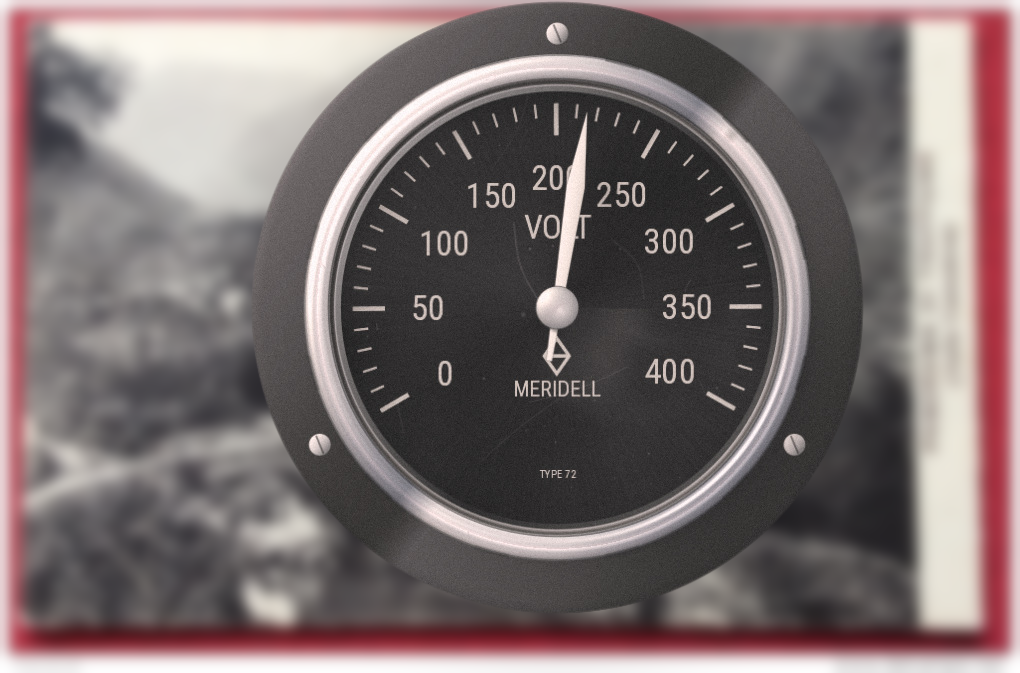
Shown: value=215 unit=V
